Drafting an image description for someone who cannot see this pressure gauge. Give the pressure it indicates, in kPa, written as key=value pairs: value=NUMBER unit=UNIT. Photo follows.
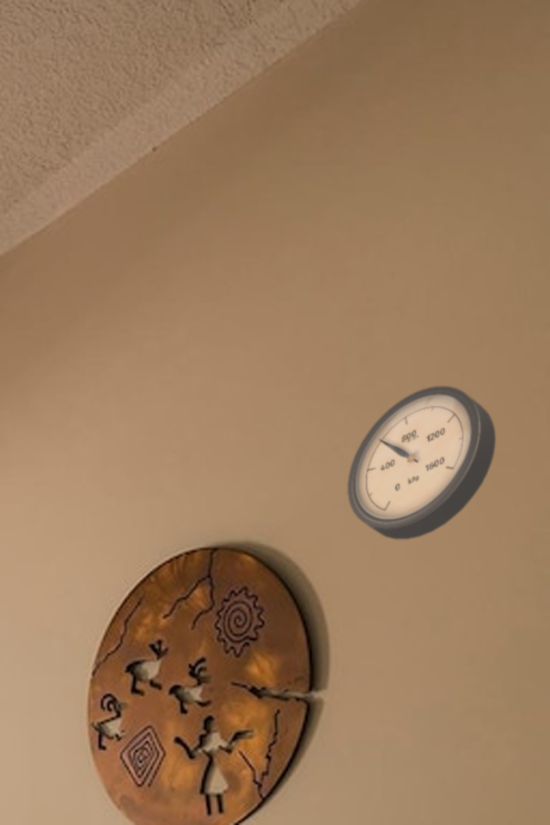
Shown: value=600 unit=kPa
